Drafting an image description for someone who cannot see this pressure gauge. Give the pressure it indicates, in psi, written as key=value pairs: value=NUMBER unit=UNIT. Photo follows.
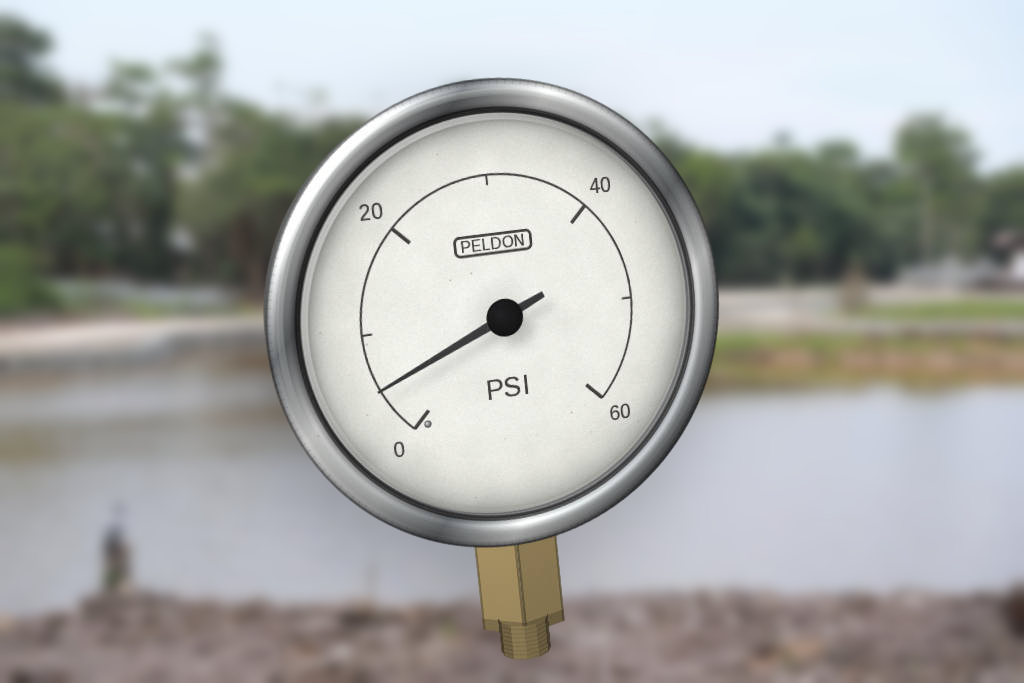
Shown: value=5 unit=psi
